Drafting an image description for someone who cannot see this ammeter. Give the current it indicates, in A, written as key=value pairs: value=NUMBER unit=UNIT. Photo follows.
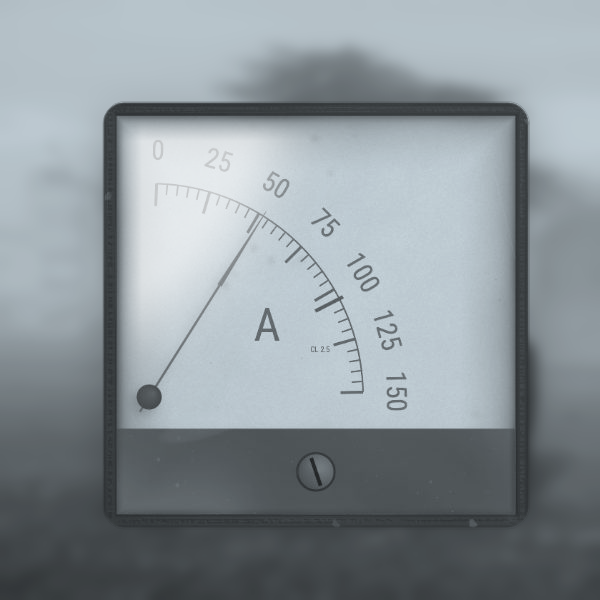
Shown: value=52.5 unit=A
